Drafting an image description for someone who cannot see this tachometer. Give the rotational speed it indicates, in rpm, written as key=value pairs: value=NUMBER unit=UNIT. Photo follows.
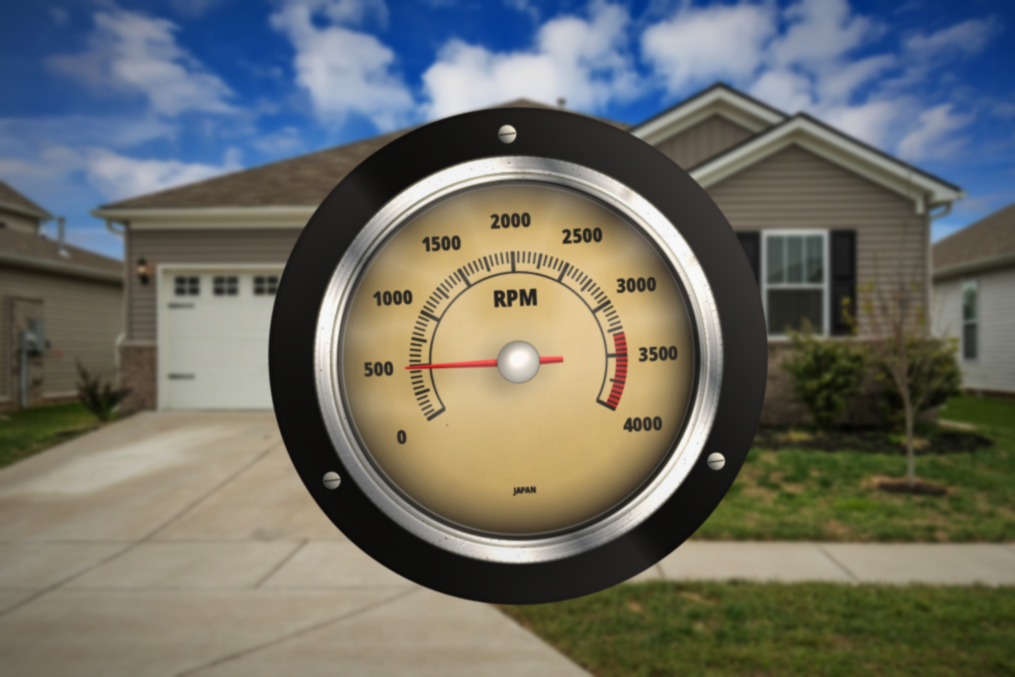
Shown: value=500 unit=rpm
